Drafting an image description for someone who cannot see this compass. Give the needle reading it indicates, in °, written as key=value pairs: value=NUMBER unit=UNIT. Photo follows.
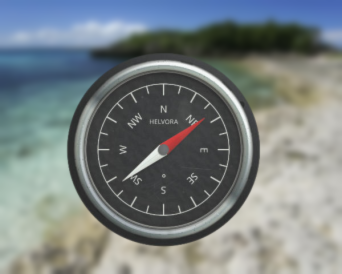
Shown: value=52.5 unit=°
